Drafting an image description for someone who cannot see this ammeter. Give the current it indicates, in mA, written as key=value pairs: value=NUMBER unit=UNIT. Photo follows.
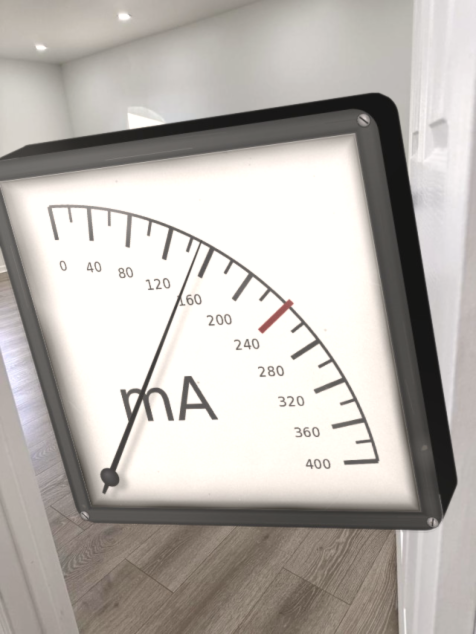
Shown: value=150 unit=mA
